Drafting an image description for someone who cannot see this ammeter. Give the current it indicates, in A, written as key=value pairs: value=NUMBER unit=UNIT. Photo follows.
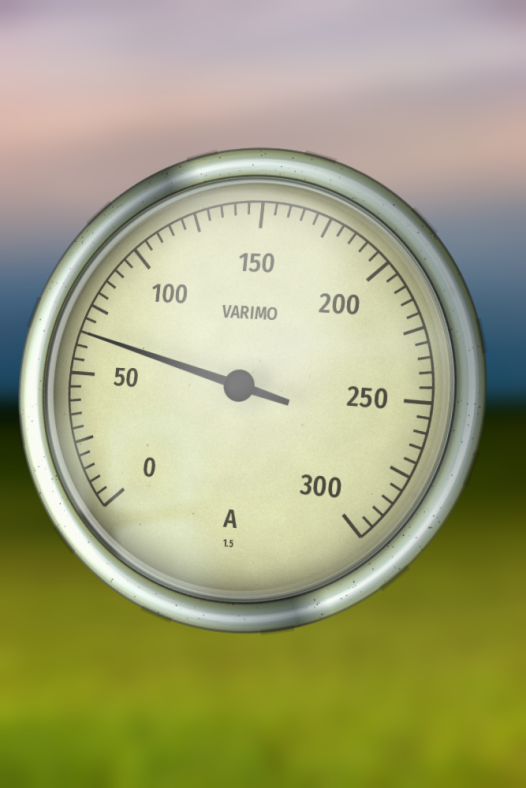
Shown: value=65 unit=A
